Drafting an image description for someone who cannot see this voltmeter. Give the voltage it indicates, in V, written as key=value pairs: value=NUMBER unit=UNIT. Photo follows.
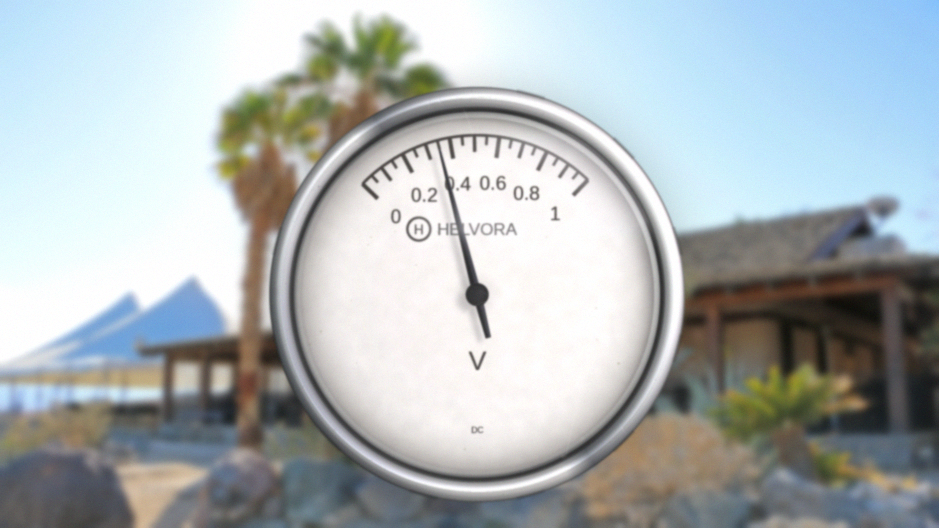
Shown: value=0.35 unit=V
